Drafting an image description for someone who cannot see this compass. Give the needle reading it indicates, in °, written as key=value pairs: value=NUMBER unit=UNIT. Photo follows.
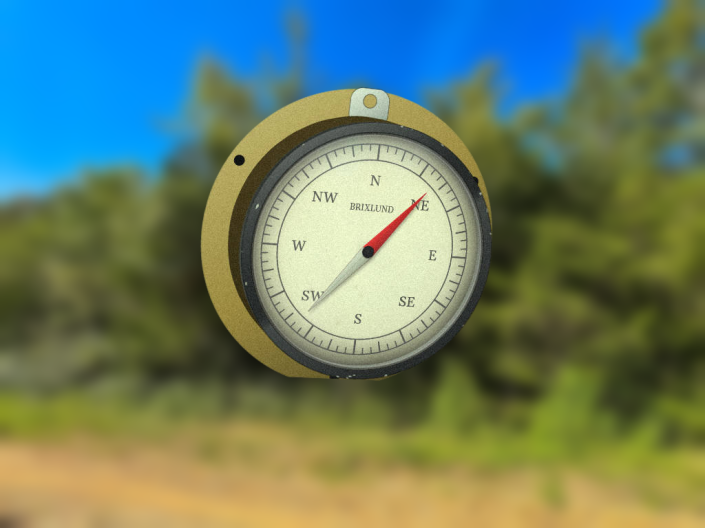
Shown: value=40 unit=°
